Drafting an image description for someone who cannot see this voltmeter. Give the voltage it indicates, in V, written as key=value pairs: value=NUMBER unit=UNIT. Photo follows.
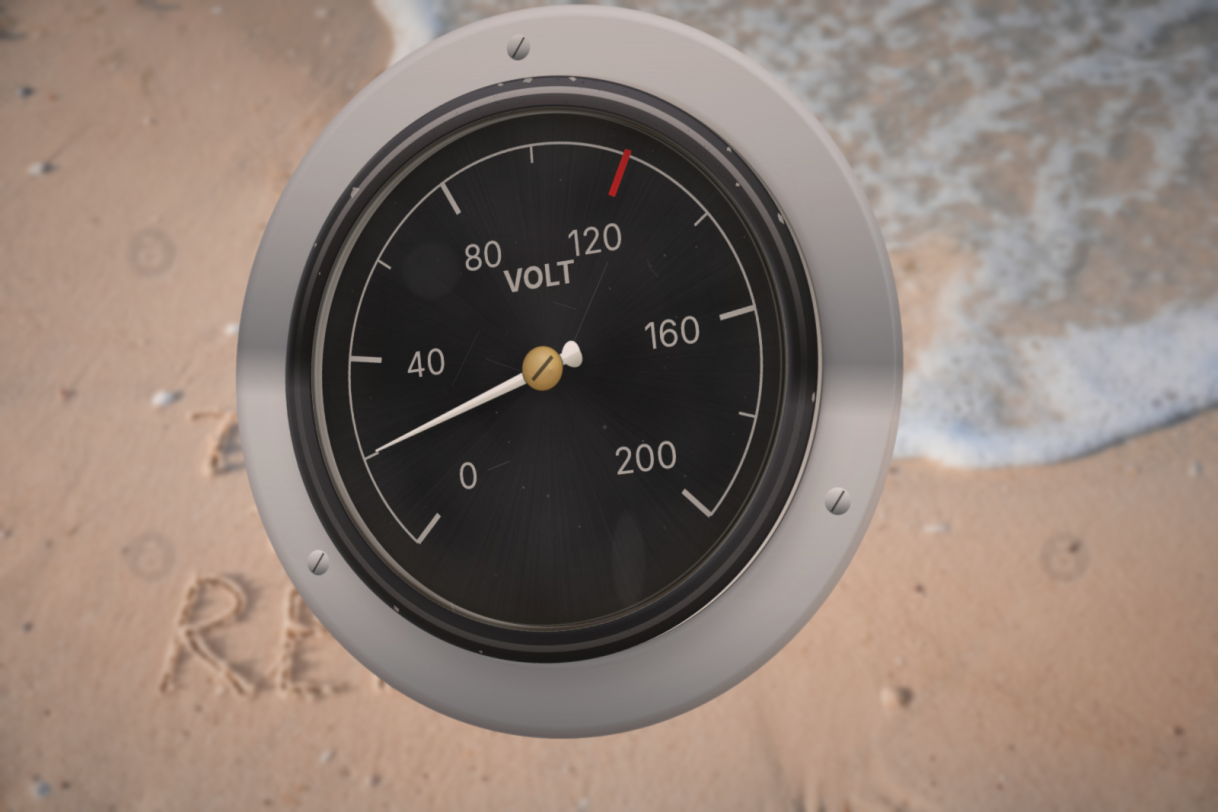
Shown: value=20 unit=V
